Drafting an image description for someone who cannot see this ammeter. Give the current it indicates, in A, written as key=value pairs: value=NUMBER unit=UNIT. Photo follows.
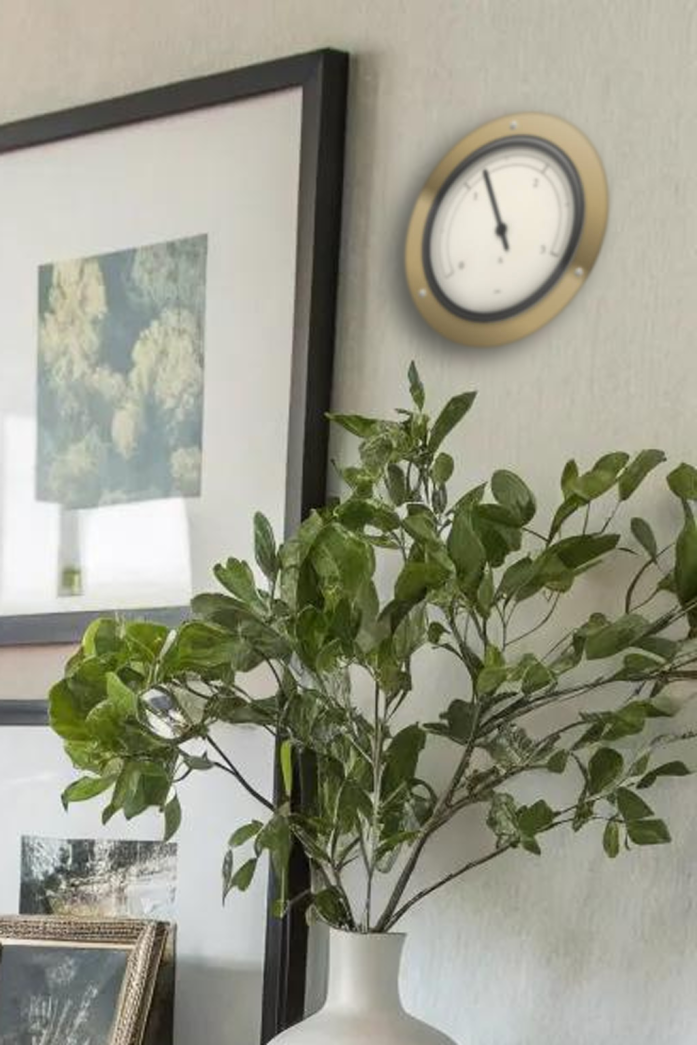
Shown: value=1.25 unit=A
